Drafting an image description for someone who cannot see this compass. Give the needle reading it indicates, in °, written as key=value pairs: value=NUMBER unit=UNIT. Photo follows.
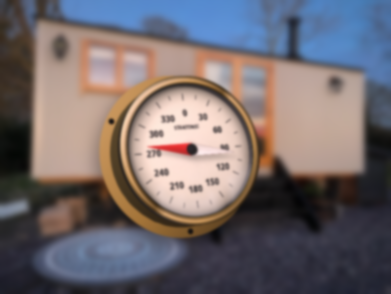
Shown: value=277.5 unit=°
